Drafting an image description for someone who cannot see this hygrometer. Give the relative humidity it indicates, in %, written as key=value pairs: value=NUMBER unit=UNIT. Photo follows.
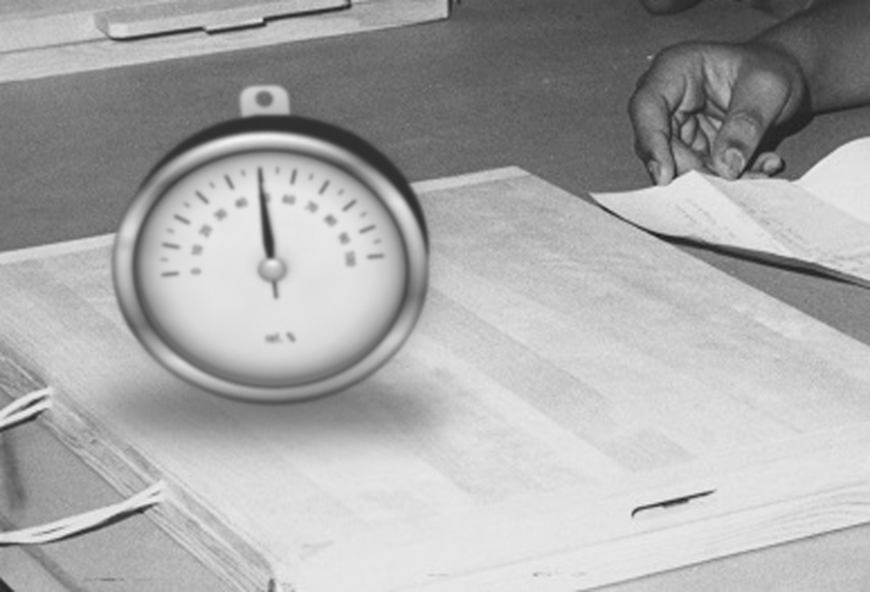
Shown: value=50 unit=%
